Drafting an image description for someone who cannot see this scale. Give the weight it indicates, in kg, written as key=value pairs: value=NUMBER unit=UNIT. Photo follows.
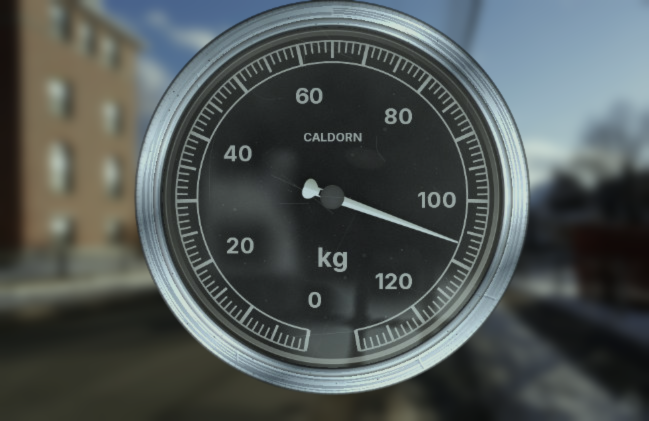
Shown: value=107 unit=kg
